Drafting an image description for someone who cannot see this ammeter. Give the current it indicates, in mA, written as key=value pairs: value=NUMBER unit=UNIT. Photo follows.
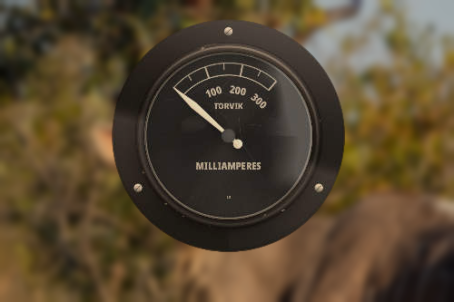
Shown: value=0 unit=mA
